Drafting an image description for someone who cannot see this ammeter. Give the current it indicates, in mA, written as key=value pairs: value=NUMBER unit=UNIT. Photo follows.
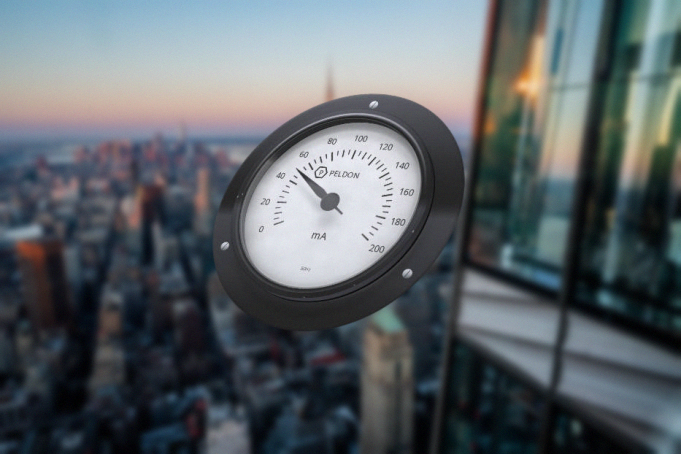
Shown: value=50 unit=mA
